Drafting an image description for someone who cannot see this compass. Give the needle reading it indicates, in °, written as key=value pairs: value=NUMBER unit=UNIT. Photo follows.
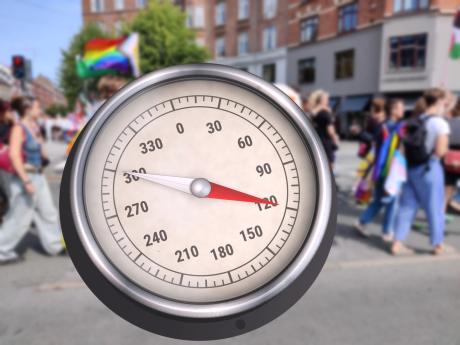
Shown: value=120 unit=°
